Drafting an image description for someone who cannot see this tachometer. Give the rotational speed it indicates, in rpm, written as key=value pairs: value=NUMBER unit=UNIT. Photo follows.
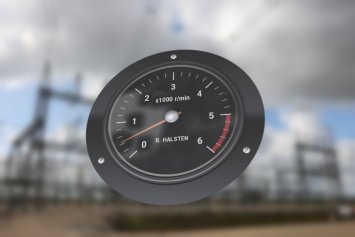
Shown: value=400 unit=rpm
